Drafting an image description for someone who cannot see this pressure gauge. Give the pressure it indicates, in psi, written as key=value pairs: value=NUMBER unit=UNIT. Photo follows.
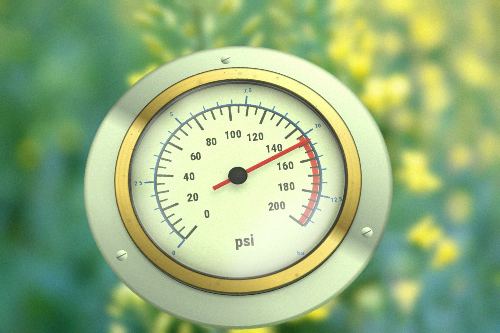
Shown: value=150 unit=psi
